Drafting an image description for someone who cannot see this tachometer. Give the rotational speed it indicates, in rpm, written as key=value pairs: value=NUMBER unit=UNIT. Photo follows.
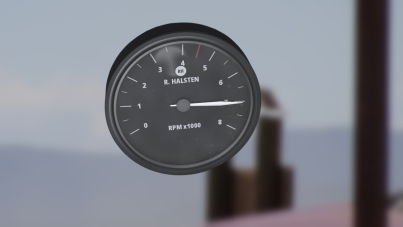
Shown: value=7000 unit=rpm
